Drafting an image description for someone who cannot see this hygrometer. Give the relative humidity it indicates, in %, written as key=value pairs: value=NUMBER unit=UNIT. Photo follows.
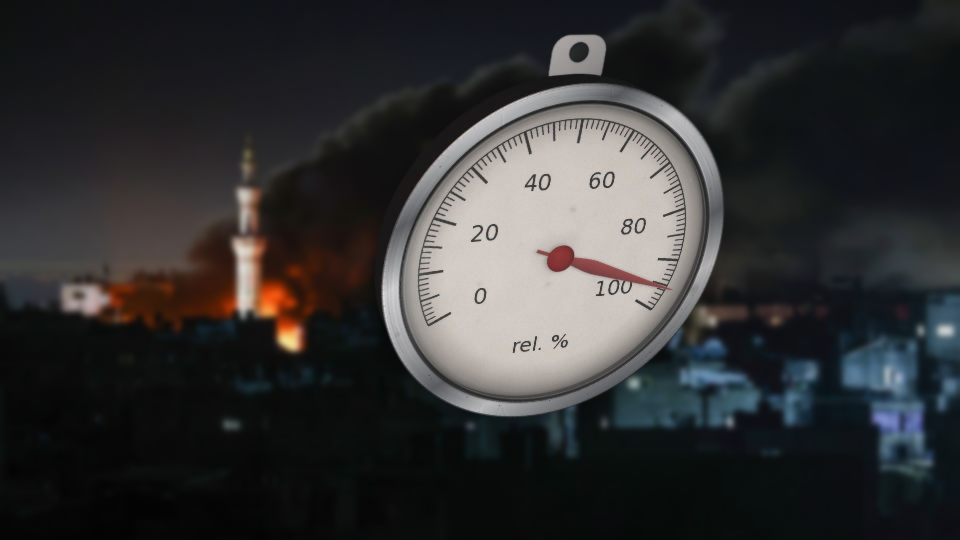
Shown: value=95 unit=%
